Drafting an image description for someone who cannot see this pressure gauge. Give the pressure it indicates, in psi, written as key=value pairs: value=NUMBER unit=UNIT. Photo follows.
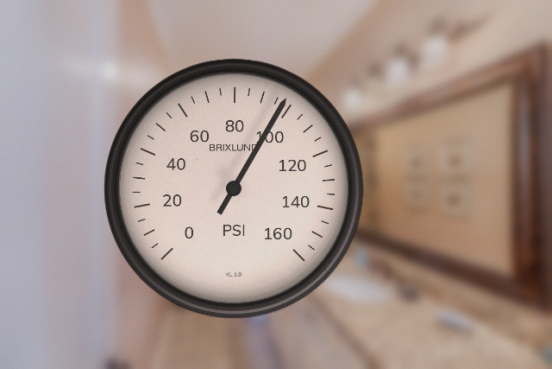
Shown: value=97.5 unit=psi
